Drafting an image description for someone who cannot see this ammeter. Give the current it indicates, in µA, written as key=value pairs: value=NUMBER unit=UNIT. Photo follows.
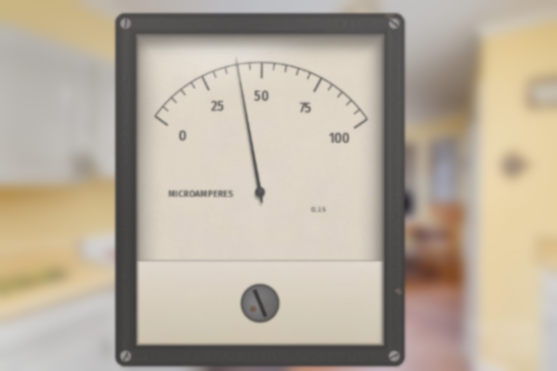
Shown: value=40 unit=µA
